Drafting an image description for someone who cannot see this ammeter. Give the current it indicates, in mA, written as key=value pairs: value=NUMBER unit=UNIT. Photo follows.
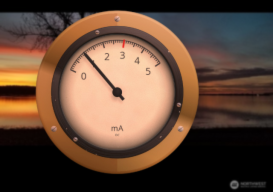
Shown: value=1 unit=mA
